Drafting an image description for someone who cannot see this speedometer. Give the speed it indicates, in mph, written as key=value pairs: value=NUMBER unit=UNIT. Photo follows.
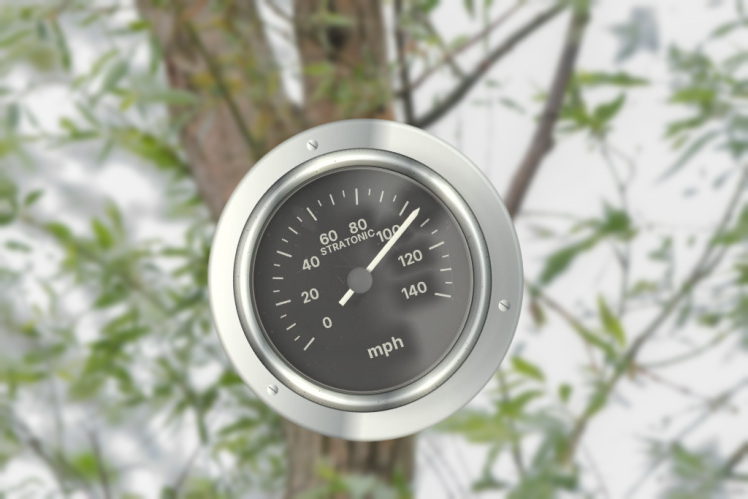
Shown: value=105 unit=mph
